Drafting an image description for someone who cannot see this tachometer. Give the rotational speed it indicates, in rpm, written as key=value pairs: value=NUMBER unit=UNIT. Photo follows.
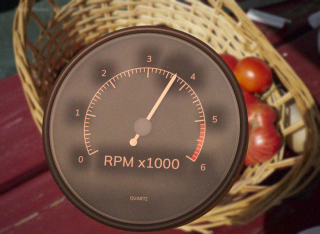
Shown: value=3700 unit=rpm
